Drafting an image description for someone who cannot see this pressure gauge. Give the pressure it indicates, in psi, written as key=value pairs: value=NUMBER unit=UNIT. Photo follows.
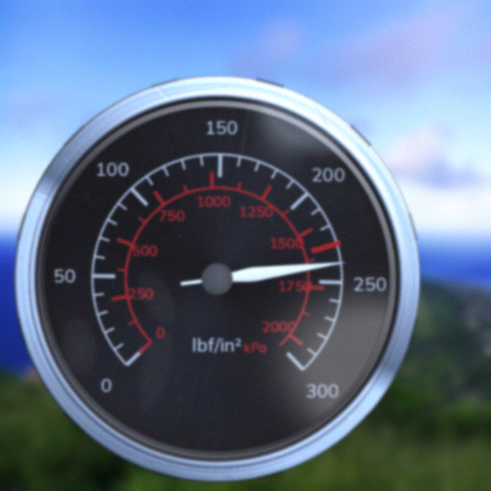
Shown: value=240 unit=psi
